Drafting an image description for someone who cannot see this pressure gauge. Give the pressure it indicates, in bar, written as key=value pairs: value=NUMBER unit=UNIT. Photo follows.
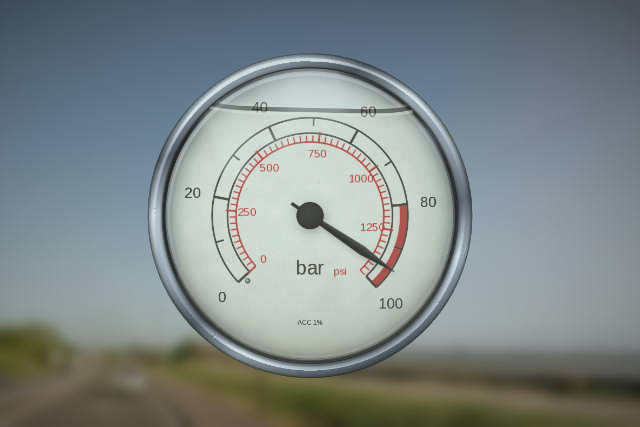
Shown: value=95 unit=bar
